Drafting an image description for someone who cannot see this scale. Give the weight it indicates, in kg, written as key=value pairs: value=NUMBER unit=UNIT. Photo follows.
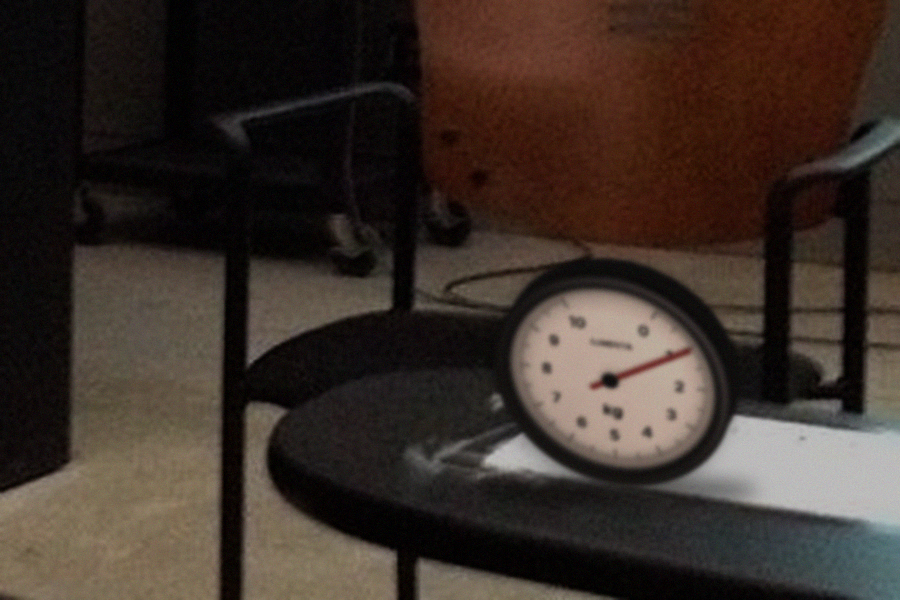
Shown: value=1 unit=kg
